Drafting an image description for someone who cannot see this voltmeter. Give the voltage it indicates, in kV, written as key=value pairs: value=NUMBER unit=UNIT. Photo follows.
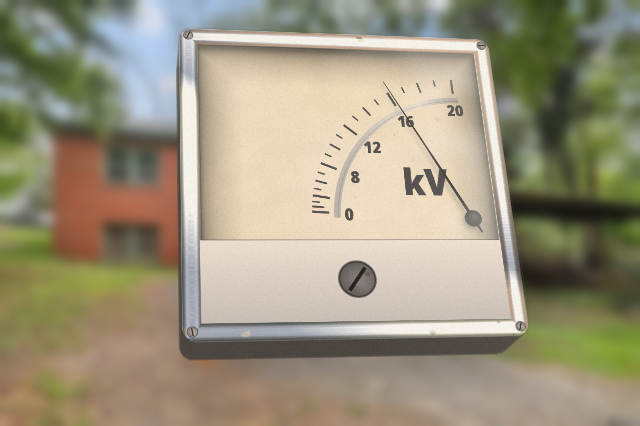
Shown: value=16 unit=kV
